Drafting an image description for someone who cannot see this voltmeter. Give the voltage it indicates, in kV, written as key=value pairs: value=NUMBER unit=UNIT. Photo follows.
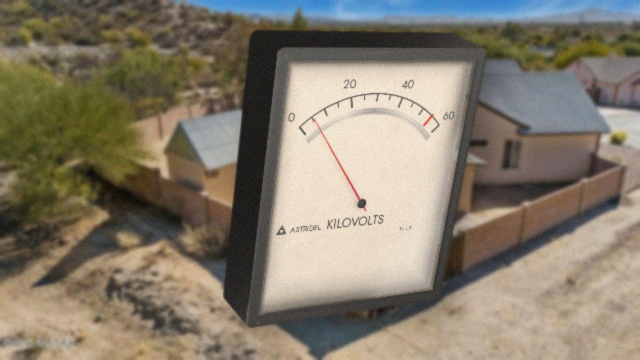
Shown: value=5 unit=kV
